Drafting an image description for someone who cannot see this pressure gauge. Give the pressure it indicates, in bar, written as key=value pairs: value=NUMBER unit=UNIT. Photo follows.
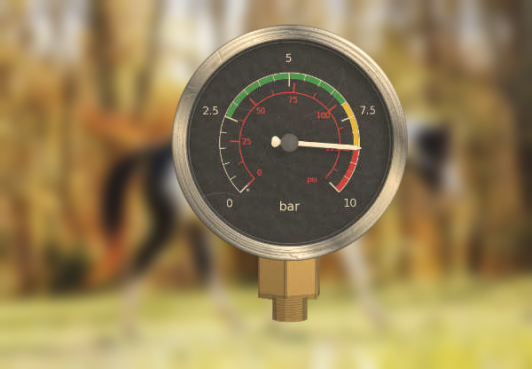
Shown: value=8.5 unit=bar
